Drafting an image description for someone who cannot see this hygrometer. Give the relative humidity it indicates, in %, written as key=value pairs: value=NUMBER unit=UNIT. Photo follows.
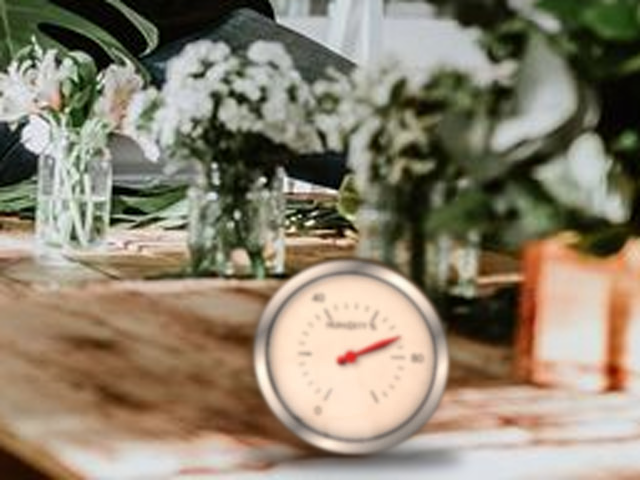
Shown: value=72 unit=%
